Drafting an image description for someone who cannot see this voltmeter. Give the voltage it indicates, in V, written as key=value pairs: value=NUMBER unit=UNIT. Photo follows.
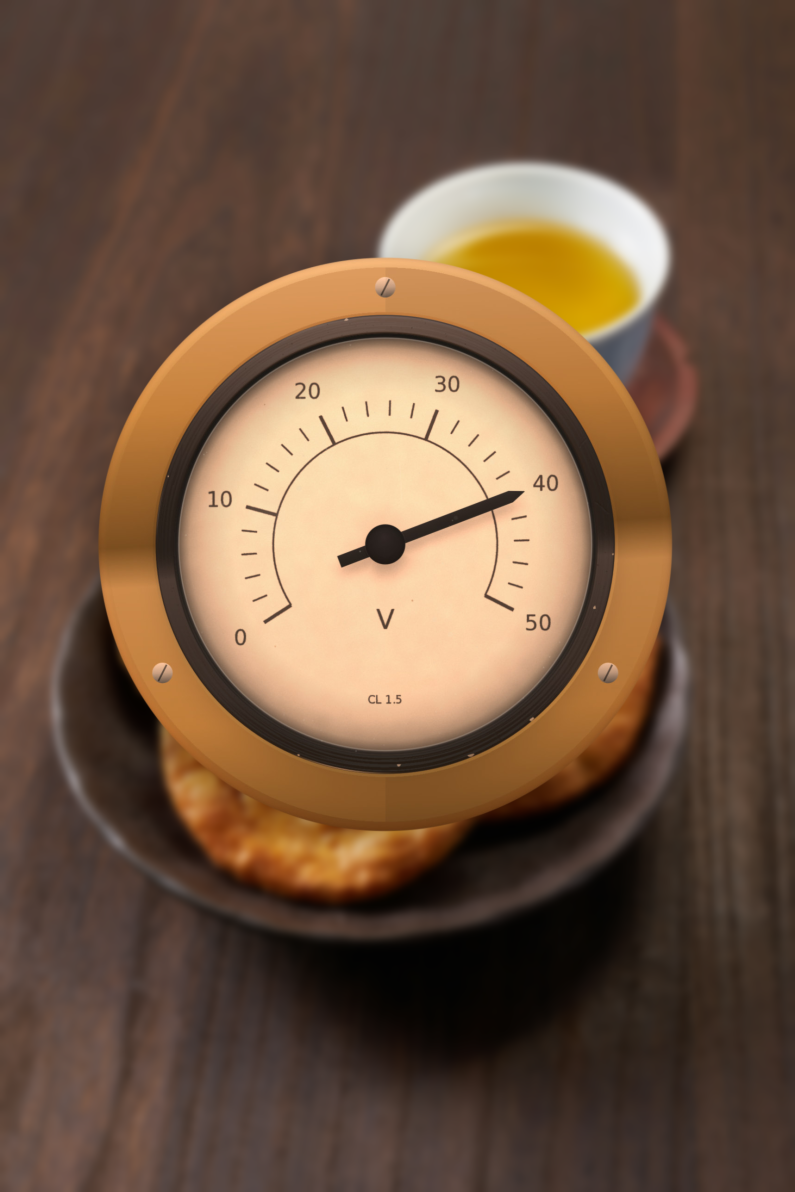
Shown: value=40 unit=V
